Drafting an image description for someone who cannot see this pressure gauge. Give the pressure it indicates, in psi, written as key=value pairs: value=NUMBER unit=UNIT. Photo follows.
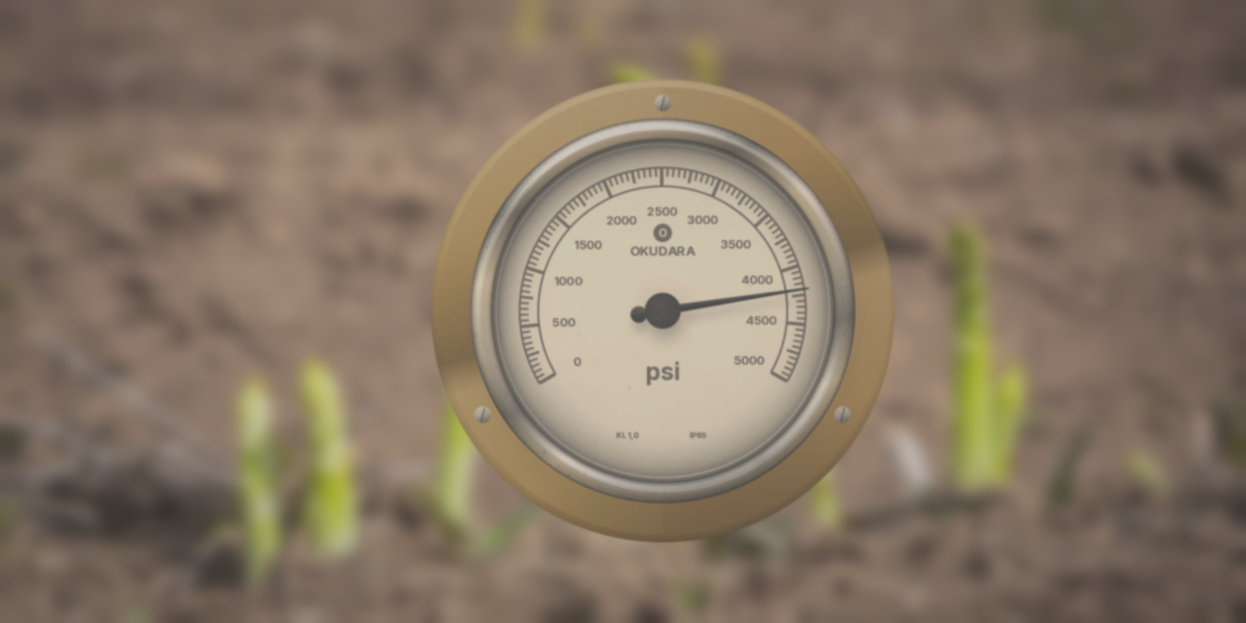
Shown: value=4200 unit=psi
